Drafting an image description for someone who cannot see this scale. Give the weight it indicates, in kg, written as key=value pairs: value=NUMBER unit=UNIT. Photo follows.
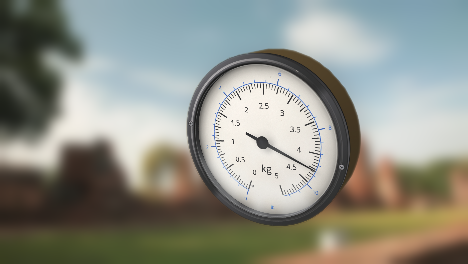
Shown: value=4.25 unit=kg
